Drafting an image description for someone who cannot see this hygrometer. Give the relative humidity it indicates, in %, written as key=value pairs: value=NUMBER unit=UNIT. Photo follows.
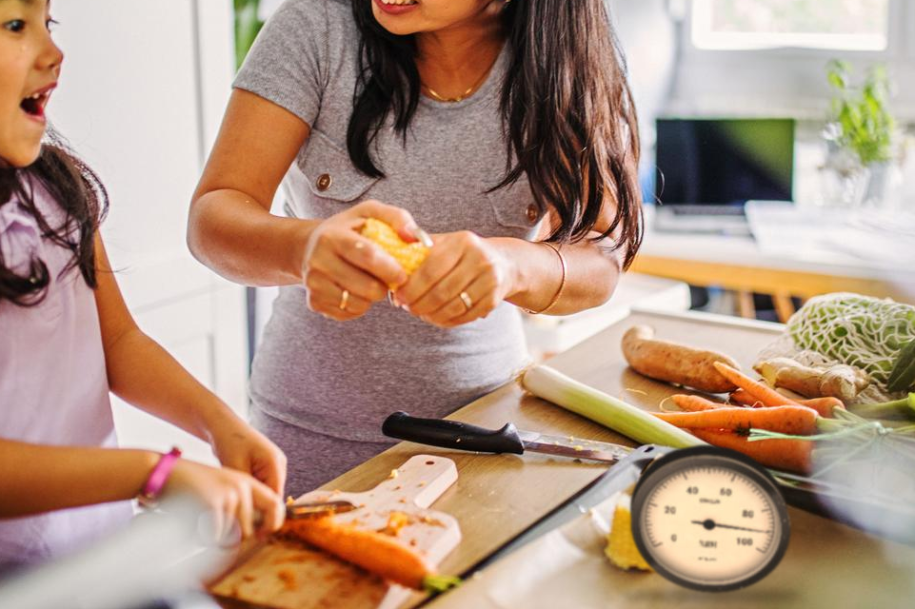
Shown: value=90 unit=%
